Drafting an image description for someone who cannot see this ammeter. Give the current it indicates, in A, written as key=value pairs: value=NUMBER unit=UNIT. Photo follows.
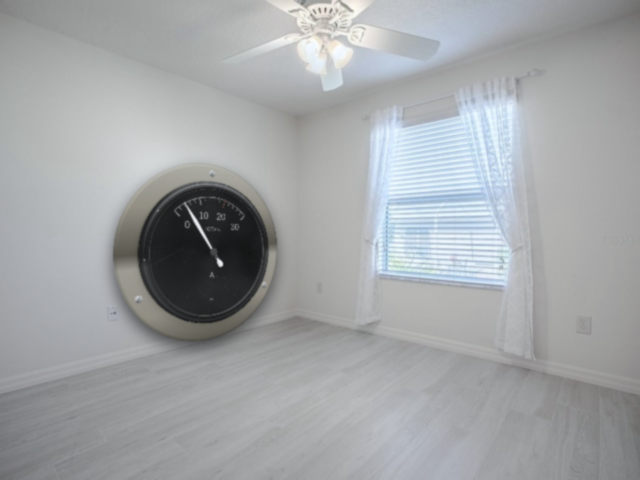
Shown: value=4 unit=A
